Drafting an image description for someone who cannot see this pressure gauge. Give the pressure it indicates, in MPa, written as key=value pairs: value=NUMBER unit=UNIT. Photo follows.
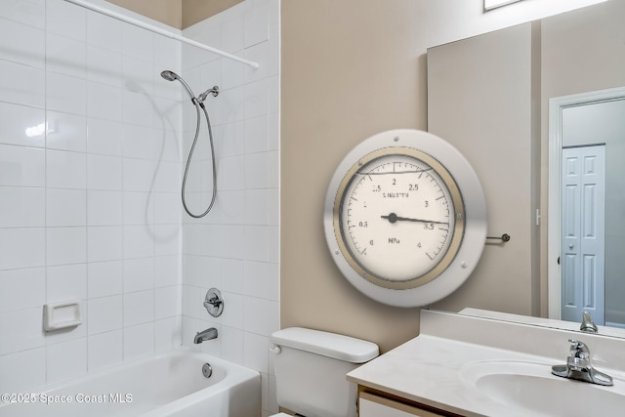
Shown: value=3.4 unit=MPa
